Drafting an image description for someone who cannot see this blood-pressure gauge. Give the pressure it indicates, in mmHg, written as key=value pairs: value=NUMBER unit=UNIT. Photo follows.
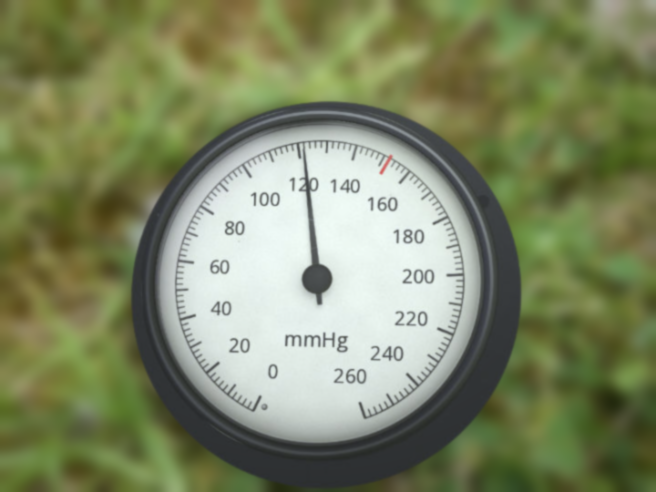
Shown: value=122 unit=mmHg
